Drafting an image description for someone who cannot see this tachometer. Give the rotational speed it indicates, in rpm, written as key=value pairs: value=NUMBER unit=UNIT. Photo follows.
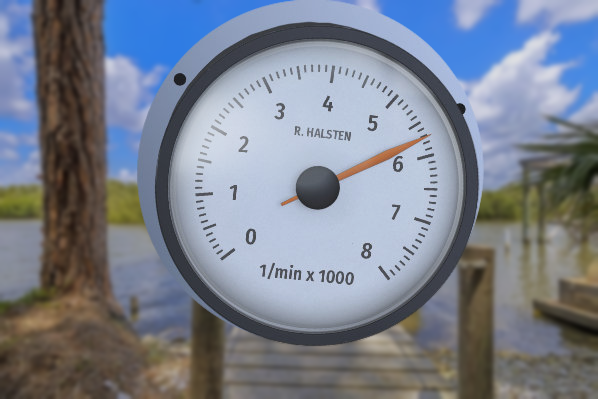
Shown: value=5700 unit=rpm
